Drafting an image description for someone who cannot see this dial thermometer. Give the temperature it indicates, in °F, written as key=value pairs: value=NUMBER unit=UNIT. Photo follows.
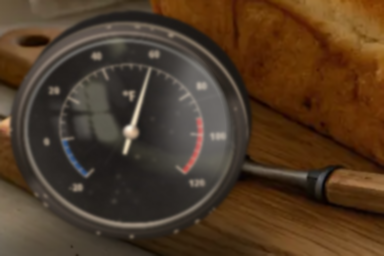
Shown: value=60 unit=°F
